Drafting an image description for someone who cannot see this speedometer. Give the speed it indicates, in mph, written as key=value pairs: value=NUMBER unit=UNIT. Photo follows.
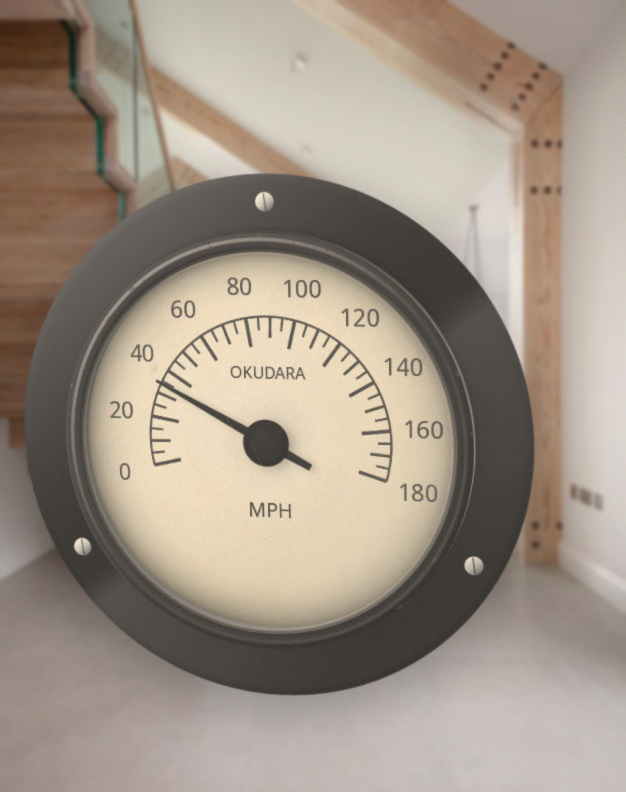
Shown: value=35 unit=mph
